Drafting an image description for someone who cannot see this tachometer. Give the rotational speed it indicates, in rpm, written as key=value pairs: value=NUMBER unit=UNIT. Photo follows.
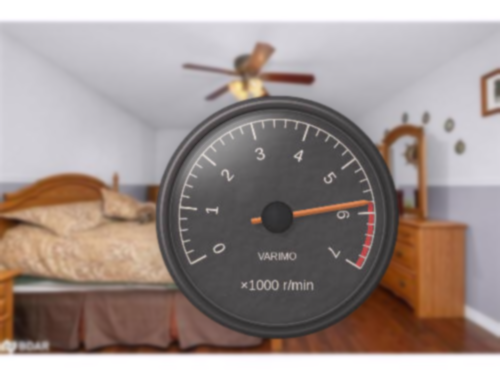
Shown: value=5800 unit=rpm
